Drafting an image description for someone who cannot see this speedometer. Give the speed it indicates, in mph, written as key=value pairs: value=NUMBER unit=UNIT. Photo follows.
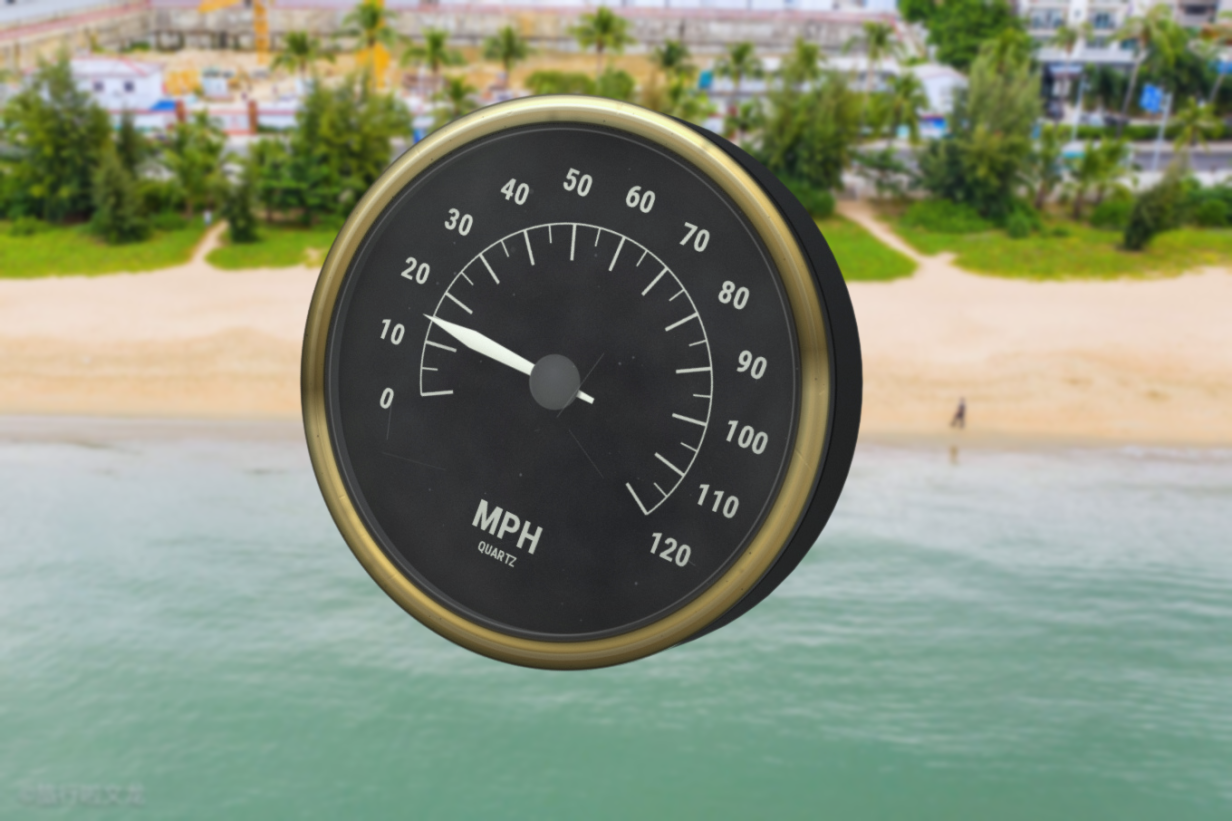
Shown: value=15 unit=mph
